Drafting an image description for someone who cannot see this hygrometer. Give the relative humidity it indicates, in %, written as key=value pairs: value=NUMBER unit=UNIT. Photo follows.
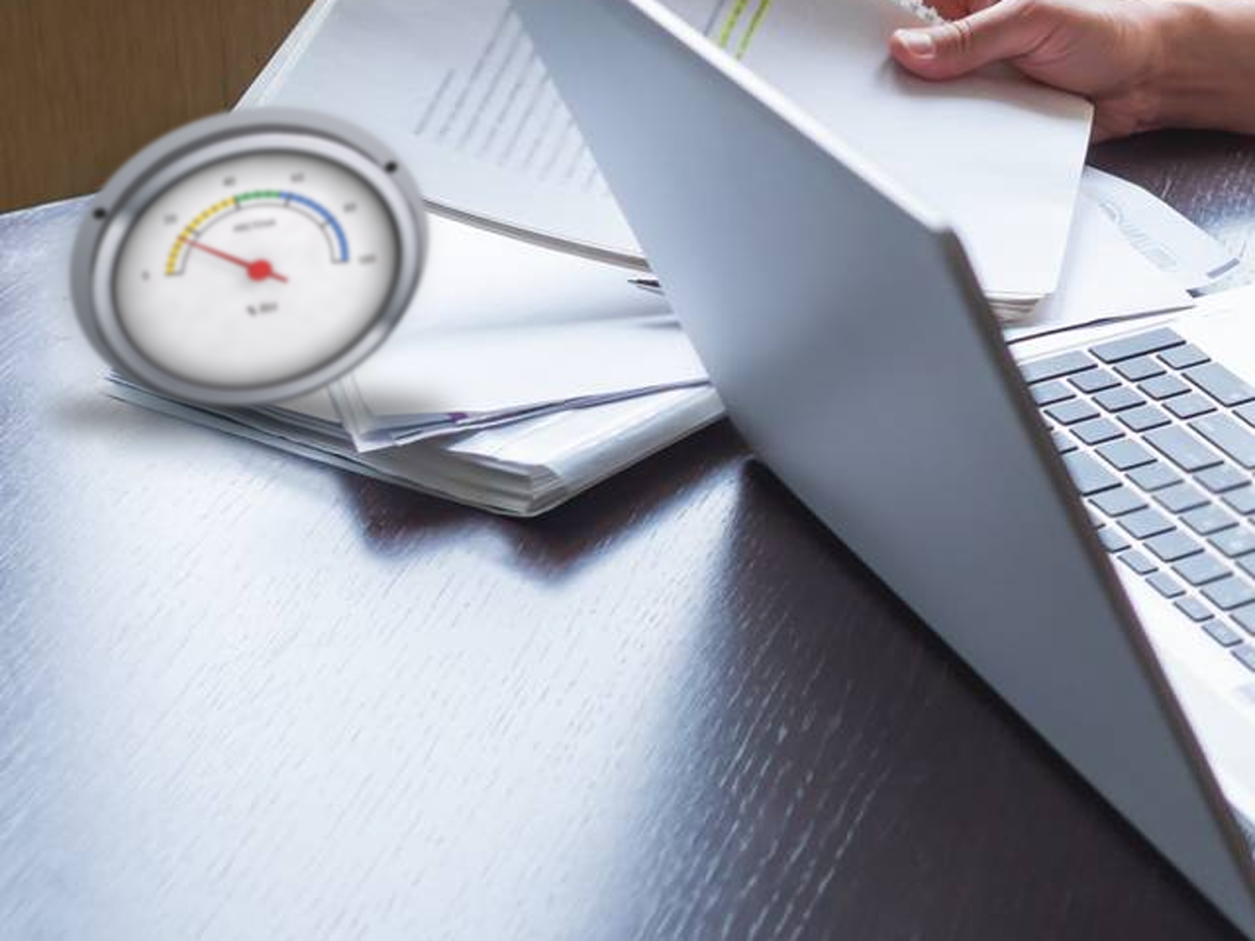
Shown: value=16 unit=%
